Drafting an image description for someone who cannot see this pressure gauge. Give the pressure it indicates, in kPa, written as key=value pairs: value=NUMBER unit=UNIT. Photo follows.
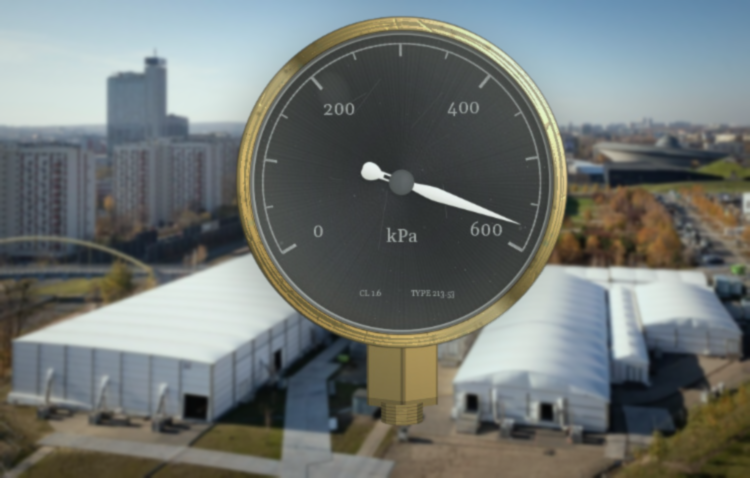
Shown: value=575 unit=kPa
